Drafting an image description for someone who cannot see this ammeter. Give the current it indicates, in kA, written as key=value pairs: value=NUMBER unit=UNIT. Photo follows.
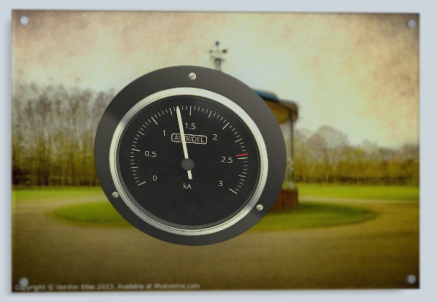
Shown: value=1.35 unit=kA
